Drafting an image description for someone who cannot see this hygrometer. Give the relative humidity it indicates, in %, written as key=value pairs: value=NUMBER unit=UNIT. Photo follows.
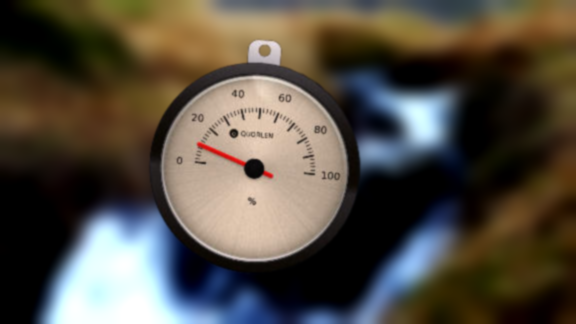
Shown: value=10 unit=%
